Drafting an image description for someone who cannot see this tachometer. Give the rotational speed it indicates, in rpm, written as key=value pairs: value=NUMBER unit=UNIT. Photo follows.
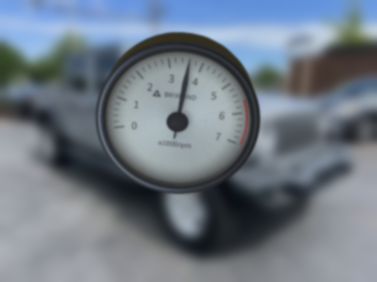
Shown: value=3600 unit=rpm
